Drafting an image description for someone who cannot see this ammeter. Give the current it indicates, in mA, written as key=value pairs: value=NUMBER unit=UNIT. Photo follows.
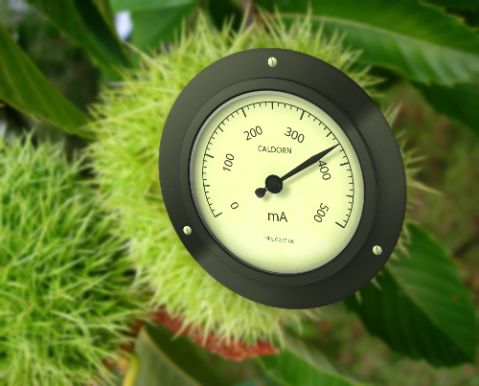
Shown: value=370 unit=mA
